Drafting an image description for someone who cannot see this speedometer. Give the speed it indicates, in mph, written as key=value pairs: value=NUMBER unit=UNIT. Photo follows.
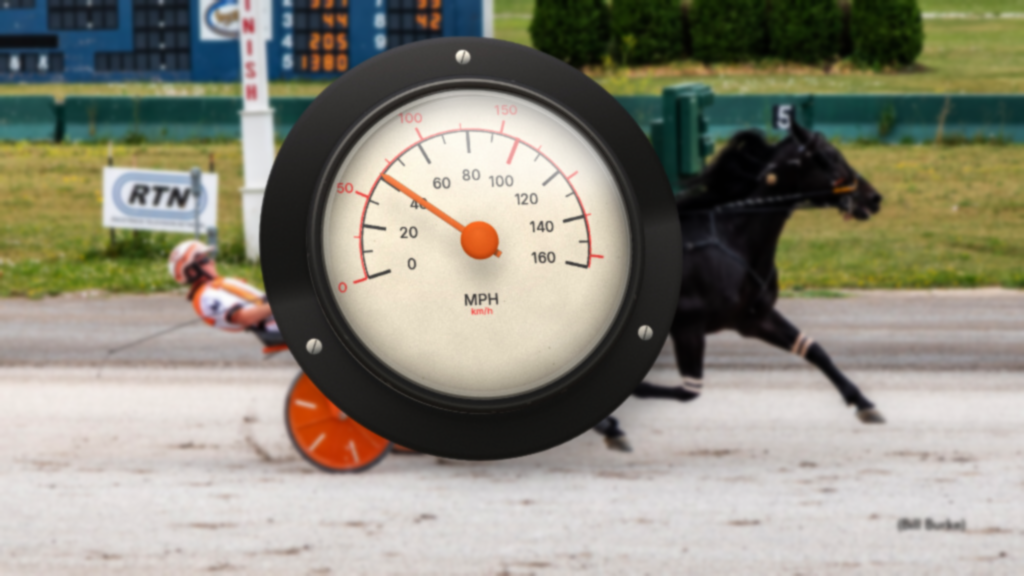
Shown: value=40 unit=mph
